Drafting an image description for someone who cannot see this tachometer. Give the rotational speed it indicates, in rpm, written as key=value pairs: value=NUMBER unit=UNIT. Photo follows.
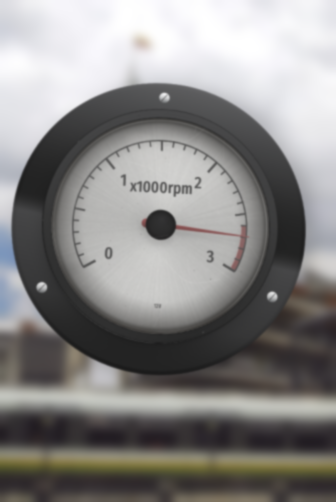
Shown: value=2700 unit=rpm
